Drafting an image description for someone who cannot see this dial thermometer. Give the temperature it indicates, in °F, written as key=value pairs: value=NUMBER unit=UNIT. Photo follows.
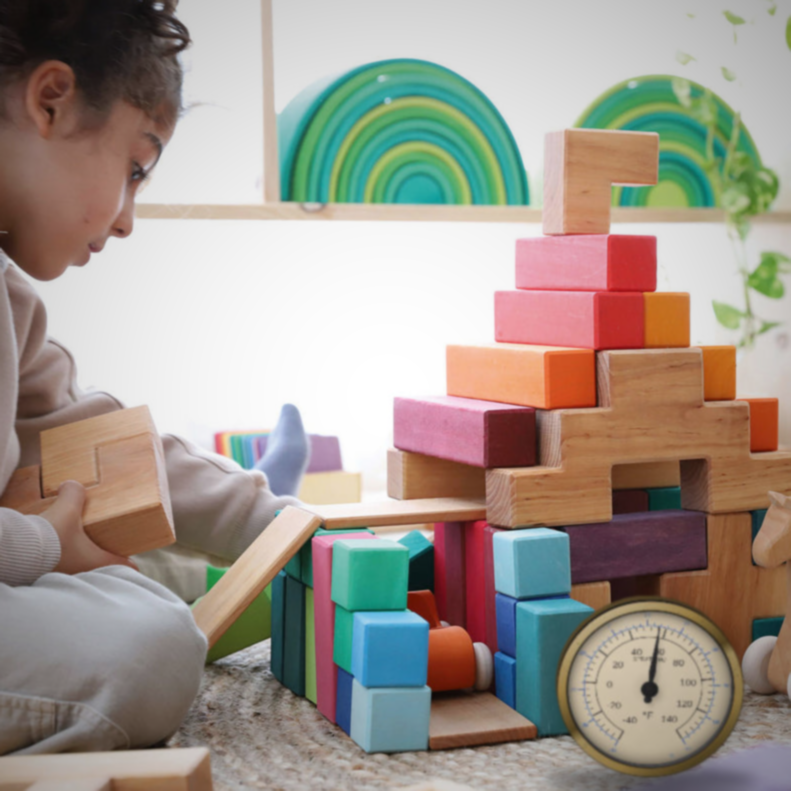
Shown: value=56 unit=°F
